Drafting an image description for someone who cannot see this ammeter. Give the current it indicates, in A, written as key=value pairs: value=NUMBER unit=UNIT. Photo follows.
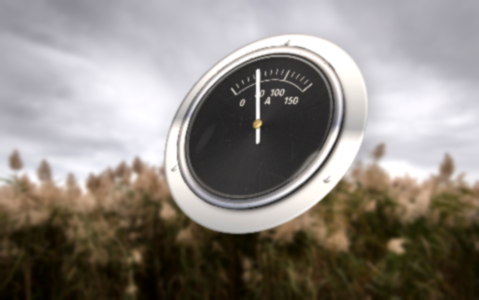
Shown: value=50 unit=A
